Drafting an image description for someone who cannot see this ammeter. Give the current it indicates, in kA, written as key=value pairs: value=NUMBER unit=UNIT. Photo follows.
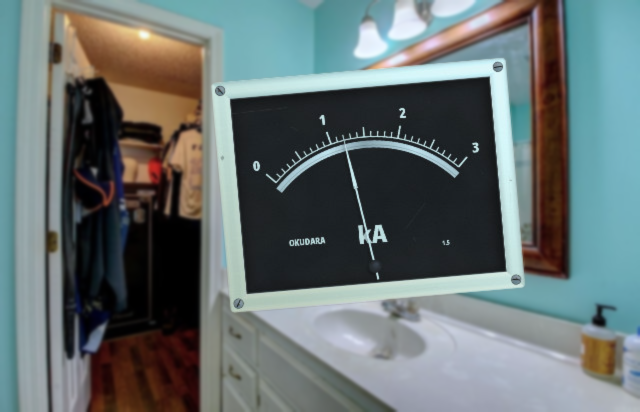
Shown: value=1.2 unit=kA
